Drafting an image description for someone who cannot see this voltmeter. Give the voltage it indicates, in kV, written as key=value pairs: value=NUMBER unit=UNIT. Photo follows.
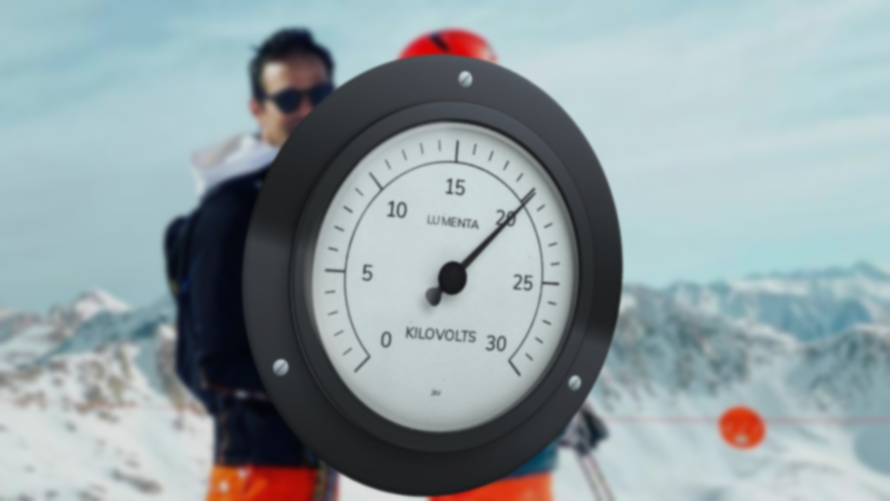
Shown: value=20 unit=kV
